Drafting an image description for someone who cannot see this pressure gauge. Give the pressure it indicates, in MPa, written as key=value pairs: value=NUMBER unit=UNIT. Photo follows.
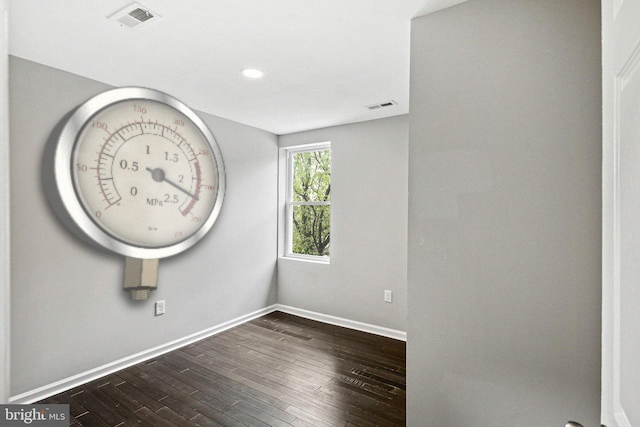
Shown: value=2.25 unit=MPa
